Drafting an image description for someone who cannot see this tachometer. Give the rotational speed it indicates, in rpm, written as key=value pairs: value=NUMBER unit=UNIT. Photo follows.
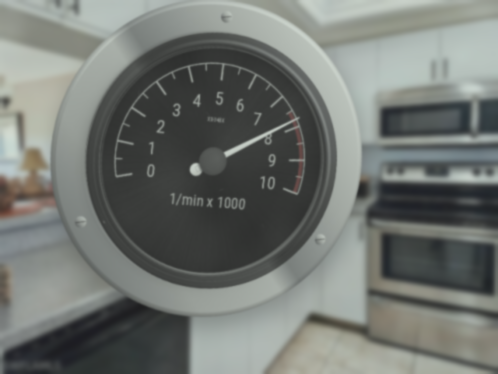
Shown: value=7750 unit=rpm
